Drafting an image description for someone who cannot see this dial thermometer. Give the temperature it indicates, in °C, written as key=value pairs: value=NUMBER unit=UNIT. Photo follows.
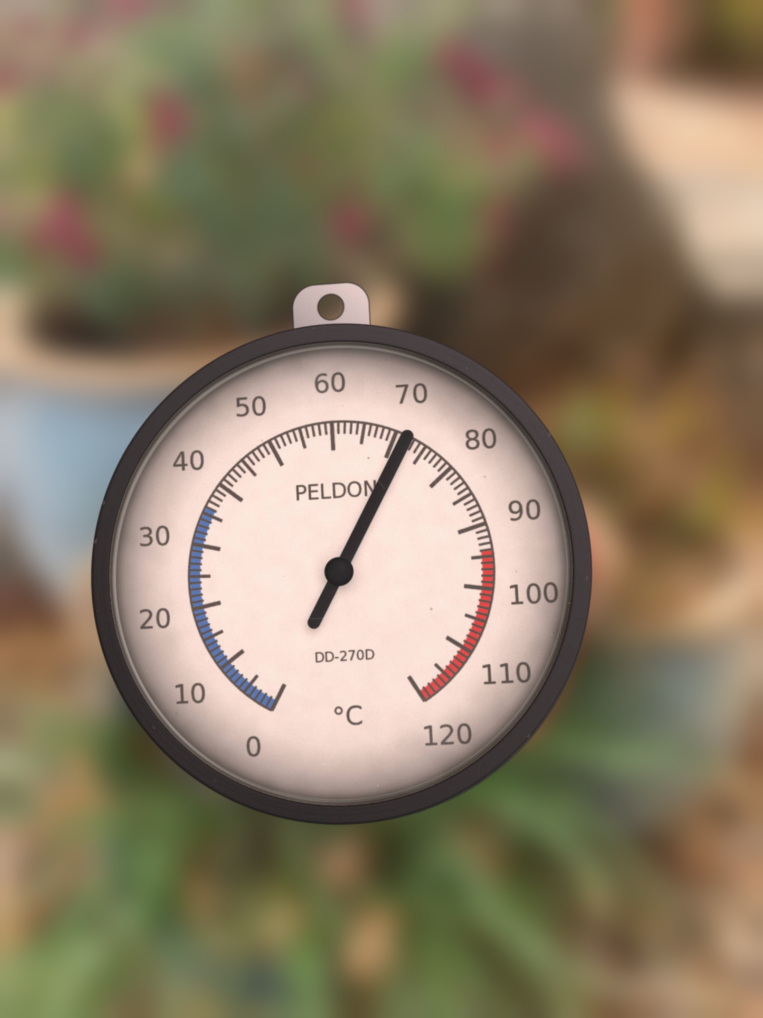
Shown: value=72 unit=°C
